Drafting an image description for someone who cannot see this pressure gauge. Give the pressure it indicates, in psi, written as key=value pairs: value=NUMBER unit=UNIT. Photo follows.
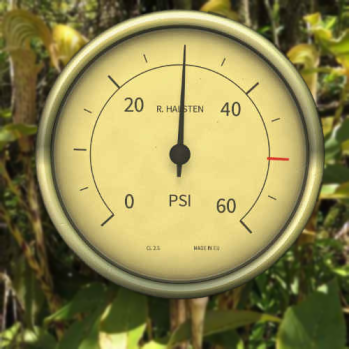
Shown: value=30 unit=psi
